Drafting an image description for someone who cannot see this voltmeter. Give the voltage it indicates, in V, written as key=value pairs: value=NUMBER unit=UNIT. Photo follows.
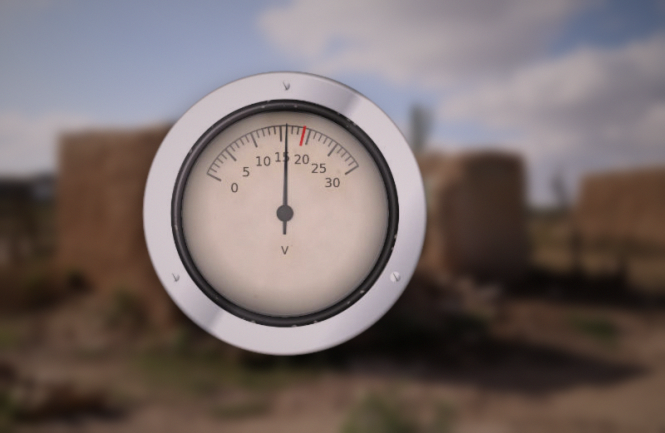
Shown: value=16 unit=V
